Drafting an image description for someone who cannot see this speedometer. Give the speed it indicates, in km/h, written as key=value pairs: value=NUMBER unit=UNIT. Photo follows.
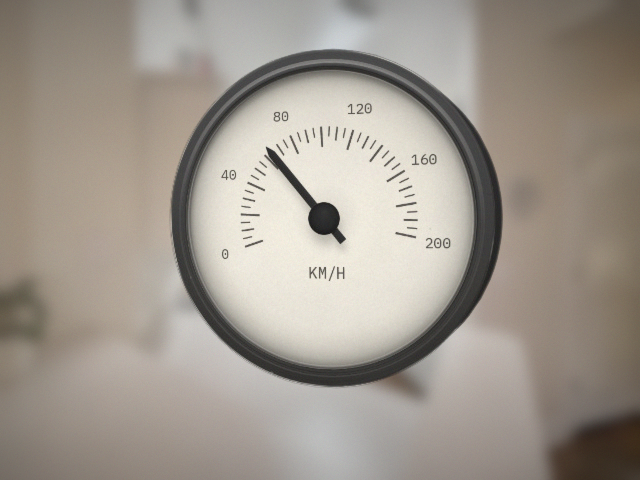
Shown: value=65 unit=km/h
